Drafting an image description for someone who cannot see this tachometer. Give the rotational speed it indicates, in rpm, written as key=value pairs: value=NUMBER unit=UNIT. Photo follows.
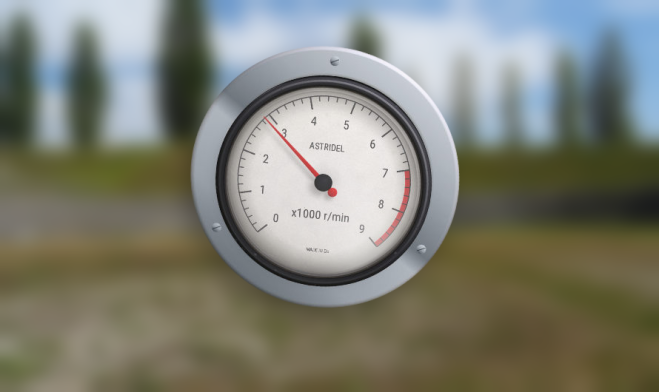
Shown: value=2900 unit=rpm
